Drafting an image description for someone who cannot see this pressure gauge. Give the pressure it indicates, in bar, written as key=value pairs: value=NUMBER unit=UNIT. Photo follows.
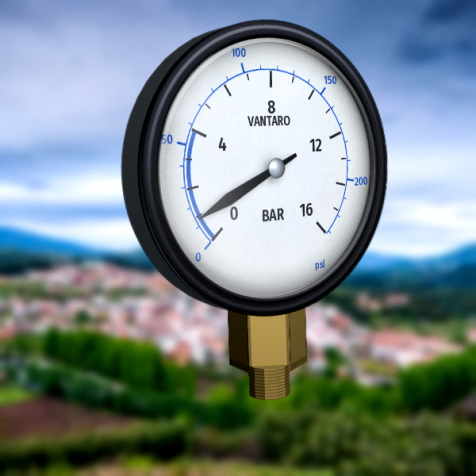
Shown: value=1 unit=bar
